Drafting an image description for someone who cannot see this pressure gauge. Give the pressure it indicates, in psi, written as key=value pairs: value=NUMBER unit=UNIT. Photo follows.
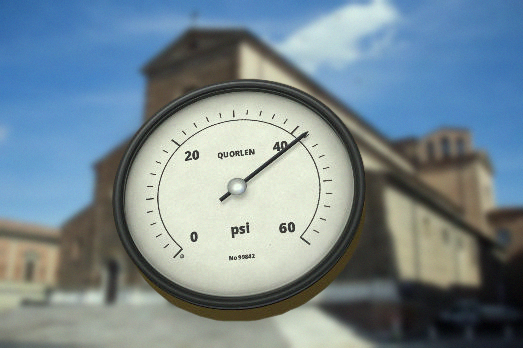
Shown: value=42 unit=psi
